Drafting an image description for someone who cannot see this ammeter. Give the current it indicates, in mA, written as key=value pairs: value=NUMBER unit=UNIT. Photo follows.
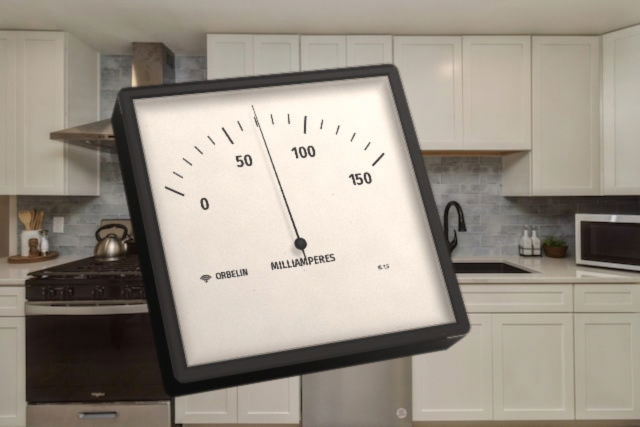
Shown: value=70 unit=mA
